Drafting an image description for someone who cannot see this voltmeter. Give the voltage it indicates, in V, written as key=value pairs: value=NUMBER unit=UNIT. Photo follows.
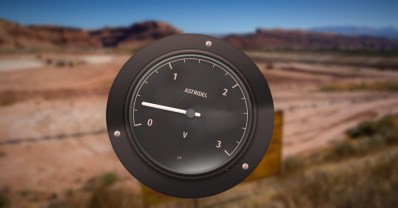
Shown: value=0.3 unit=V
